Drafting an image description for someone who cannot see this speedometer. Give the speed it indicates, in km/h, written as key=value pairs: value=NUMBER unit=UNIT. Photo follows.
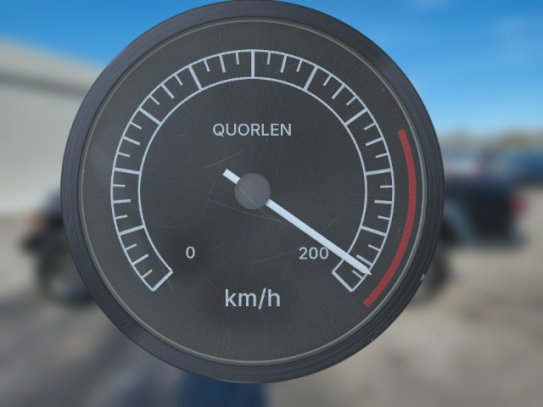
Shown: value=192.5 unit=km/h
